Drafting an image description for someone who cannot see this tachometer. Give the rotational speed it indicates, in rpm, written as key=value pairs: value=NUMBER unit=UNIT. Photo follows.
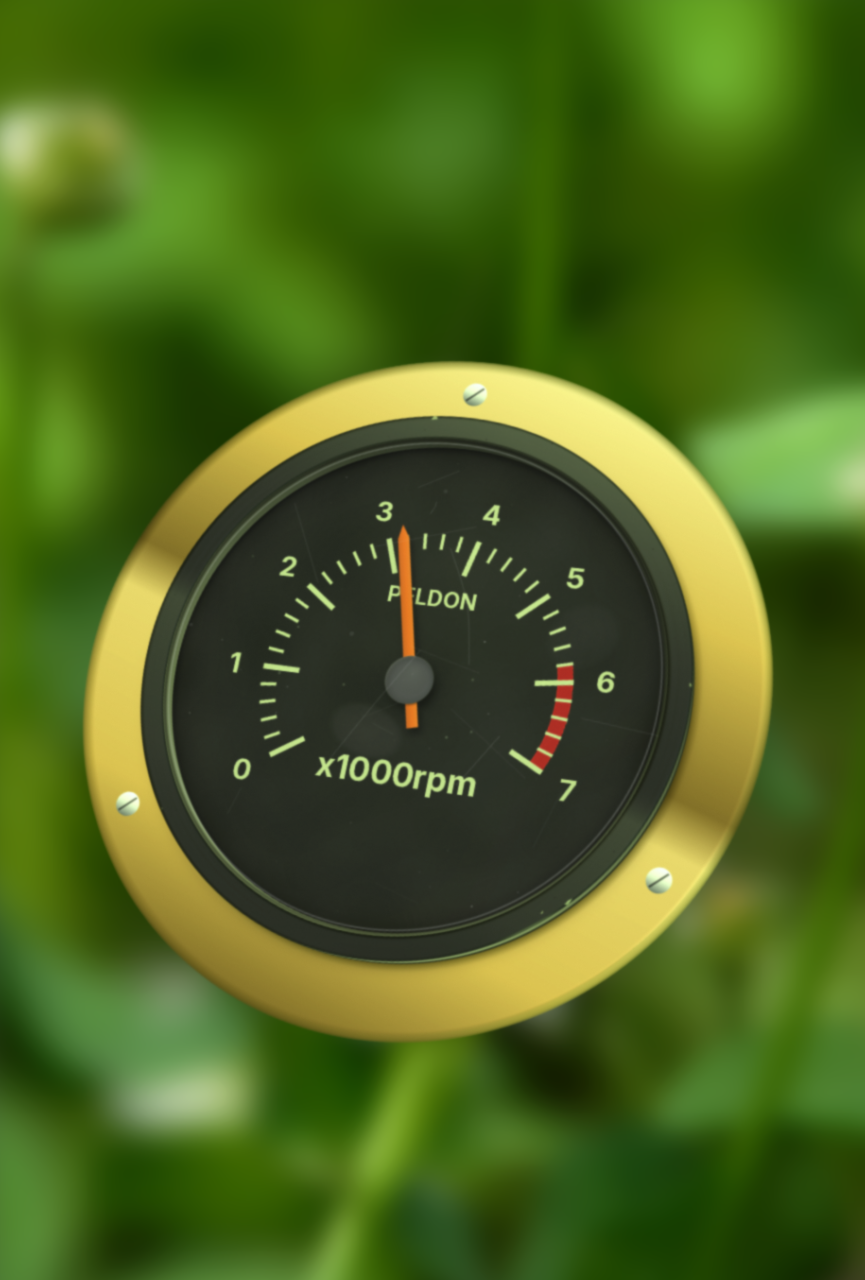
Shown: value=3200 unit=rpm
